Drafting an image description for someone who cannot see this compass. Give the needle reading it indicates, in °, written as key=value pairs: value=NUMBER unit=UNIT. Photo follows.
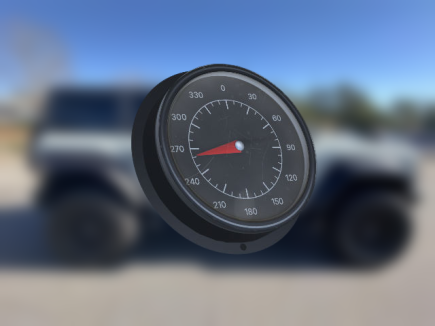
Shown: value=260 unit=°
